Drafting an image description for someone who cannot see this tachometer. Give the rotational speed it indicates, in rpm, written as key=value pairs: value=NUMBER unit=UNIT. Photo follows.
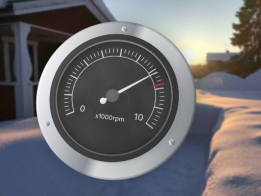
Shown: value=7200 unit=rpm
